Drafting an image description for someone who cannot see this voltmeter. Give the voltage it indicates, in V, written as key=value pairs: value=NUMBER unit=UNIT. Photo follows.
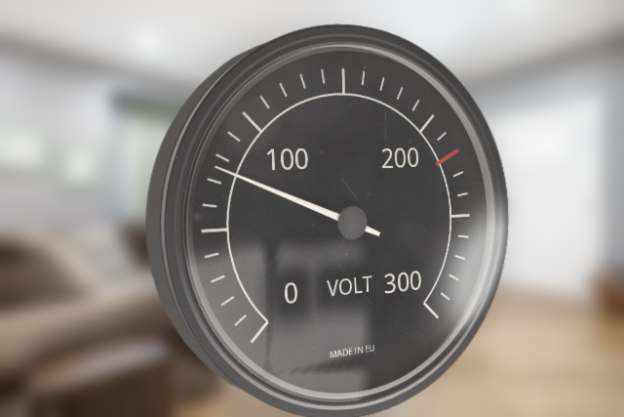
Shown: value=75 unit=V
